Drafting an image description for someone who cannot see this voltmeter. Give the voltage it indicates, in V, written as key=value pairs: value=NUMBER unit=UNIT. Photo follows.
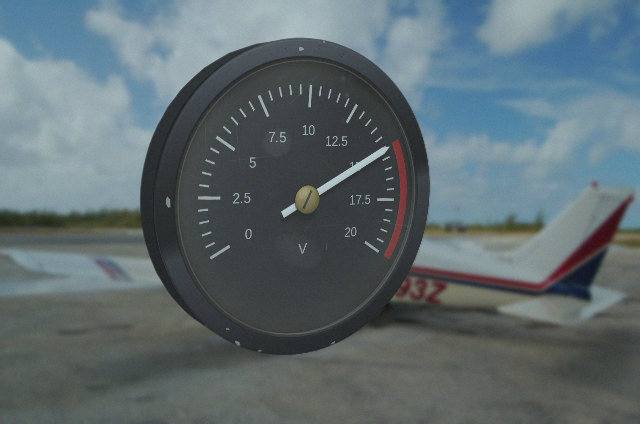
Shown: value=15 unit=V
